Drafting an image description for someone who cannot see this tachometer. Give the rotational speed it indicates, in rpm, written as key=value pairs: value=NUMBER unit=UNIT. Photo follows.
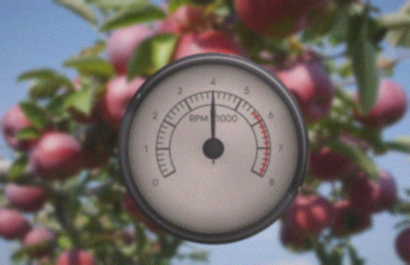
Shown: value=4000 unit=rpm
